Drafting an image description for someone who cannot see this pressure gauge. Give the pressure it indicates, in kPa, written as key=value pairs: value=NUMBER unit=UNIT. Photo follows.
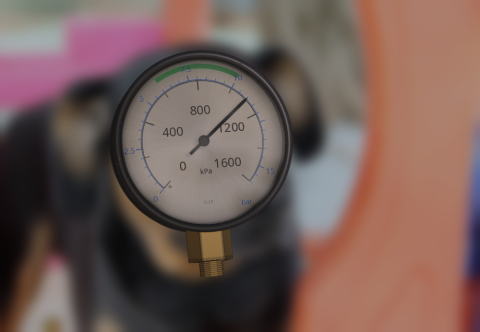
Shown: value=1100 unit=kPa
